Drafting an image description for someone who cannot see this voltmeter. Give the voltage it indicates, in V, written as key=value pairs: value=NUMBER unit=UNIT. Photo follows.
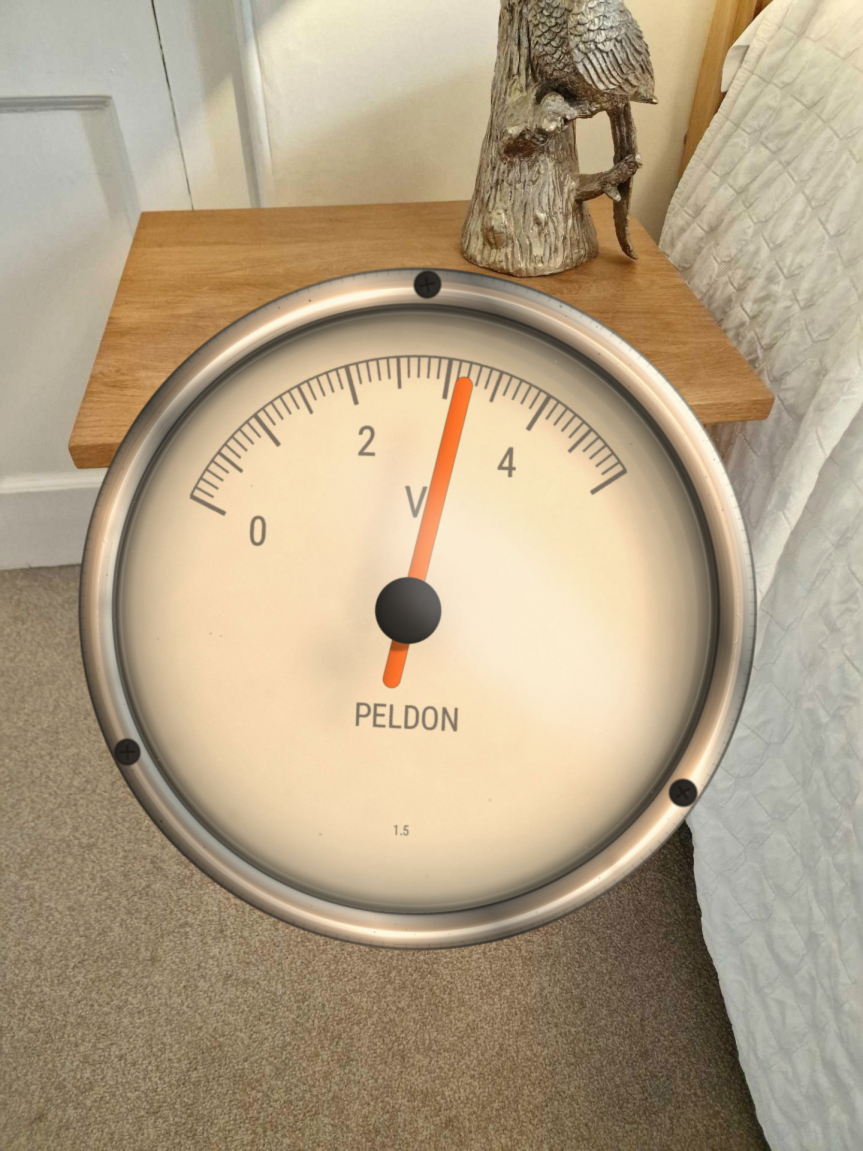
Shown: value=3.2 unit=V
